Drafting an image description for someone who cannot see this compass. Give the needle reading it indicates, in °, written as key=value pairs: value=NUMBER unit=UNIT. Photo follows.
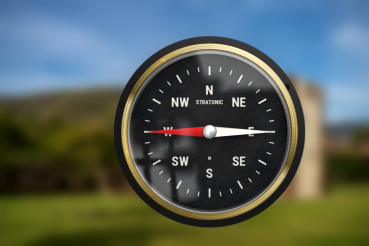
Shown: value=270 unit=°
